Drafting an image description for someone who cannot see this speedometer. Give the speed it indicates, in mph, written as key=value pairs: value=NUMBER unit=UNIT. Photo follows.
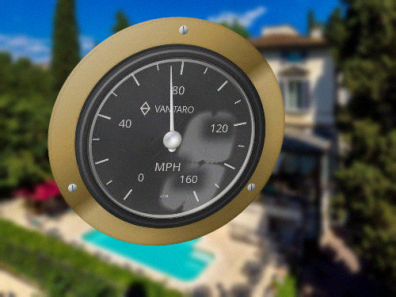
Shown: value=75 unit=mph
